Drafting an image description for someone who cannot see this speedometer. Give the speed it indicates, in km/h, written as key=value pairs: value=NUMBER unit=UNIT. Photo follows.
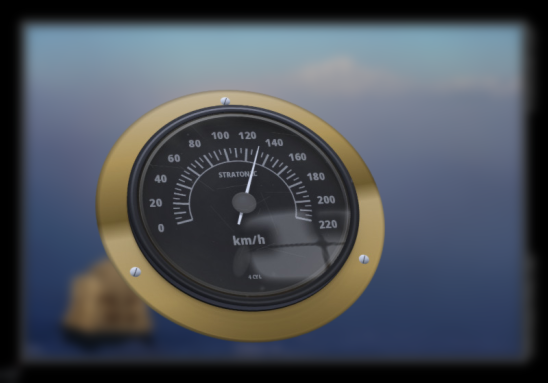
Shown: value=130 unit=km/h
